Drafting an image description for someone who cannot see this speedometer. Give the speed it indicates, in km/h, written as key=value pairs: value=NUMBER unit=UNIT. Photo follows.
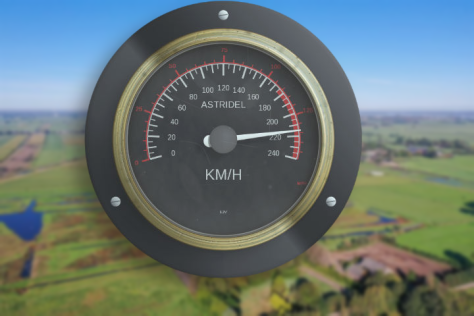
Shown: value=215 unit=km/h
